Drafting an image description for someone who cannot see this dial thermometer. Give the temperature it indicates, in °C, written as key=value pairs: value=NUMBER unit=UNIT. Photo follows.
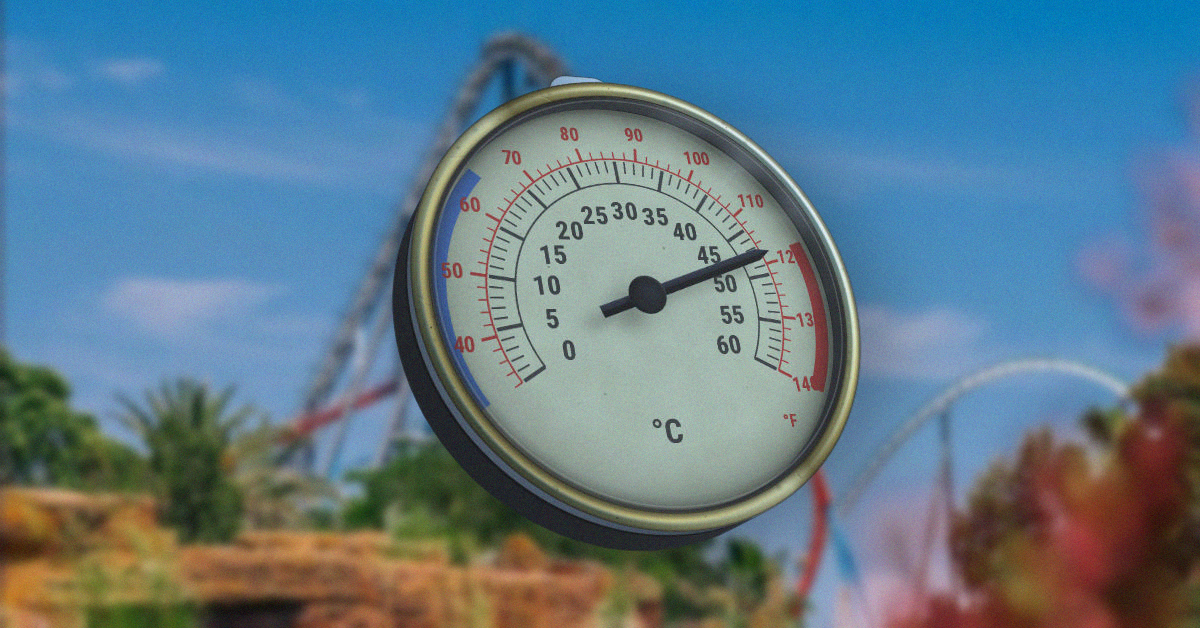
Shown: value=48 unit=°C
